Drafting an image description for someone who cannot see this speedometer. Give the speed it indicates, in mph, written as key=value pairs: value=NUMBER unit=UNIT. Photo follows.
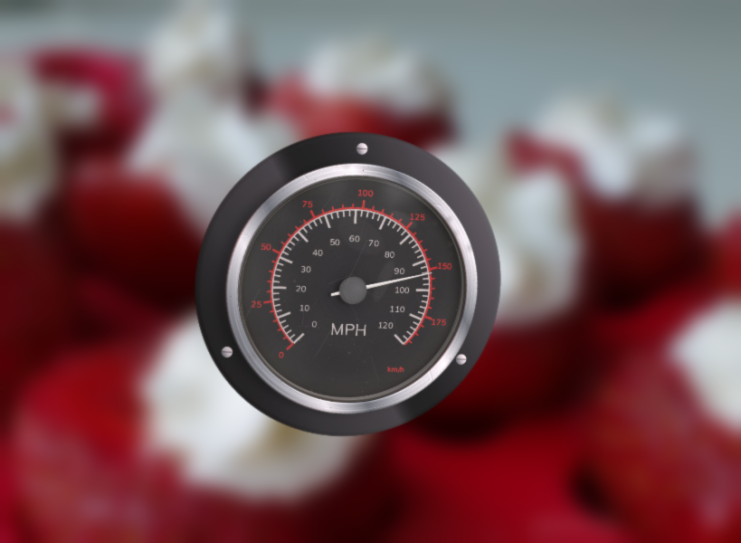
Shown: value=94 unit=mph
